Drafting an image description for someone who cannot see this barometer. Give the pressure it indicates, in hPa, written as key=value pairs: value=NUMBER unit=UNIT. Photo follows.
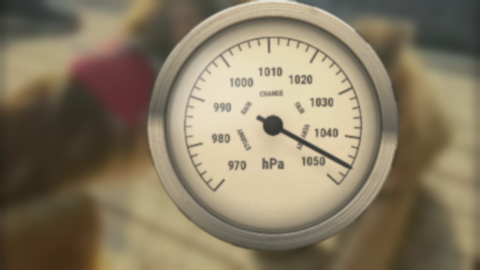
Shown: value=1046 unit=hPa
